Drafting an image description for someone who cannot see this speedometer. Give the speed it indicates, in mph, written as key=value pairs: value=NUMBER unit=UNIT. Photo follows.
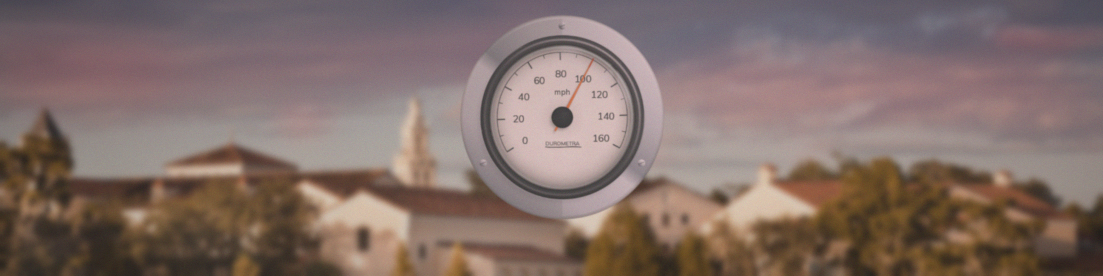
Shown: value=100 unit=mph
